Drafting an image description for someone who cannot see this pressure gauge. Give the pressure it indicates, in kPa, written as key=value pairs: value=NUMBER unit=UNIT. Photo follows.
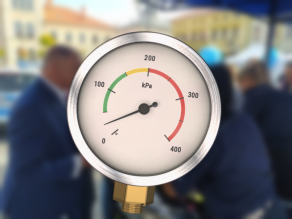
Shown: value=25 unit=kPa
